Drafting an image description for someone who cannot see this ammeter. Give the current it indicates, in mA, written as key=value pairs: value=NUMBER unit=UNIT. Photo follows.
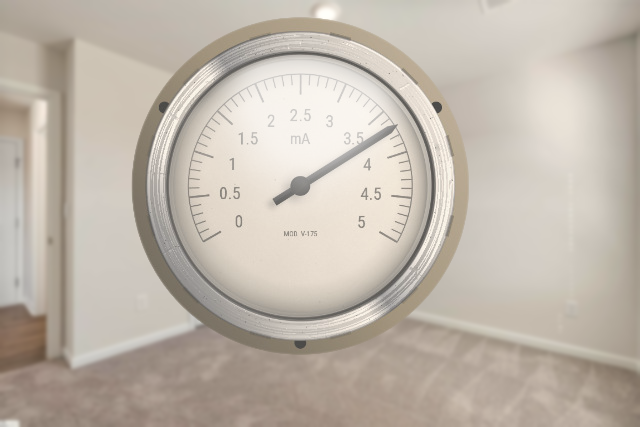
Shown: value=3.7 unit=mA
